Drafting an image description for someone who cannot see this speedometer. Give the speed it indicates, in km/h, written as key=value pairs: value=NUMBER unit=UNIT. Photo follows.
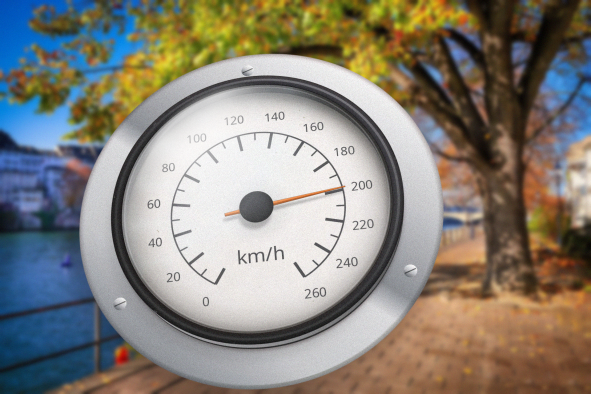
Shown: value=200 unit=km/h
